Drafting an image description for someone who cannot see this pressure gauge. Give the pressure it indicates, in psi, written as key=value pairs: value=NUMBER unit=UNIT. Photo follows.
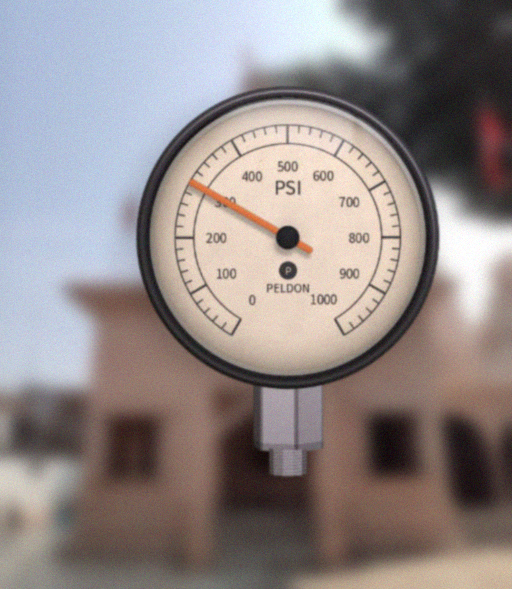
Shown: value=300 unit=psi
